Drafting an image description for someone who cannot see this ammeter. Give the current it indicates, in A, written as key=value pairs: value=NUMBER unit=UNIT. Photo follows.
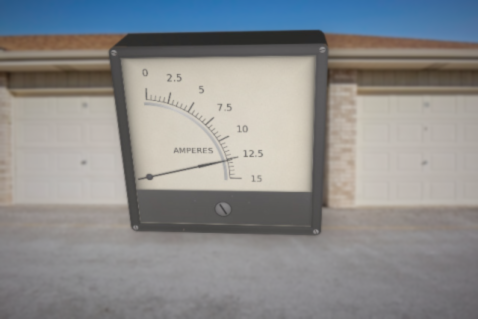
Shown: value=12.5 unit=A
